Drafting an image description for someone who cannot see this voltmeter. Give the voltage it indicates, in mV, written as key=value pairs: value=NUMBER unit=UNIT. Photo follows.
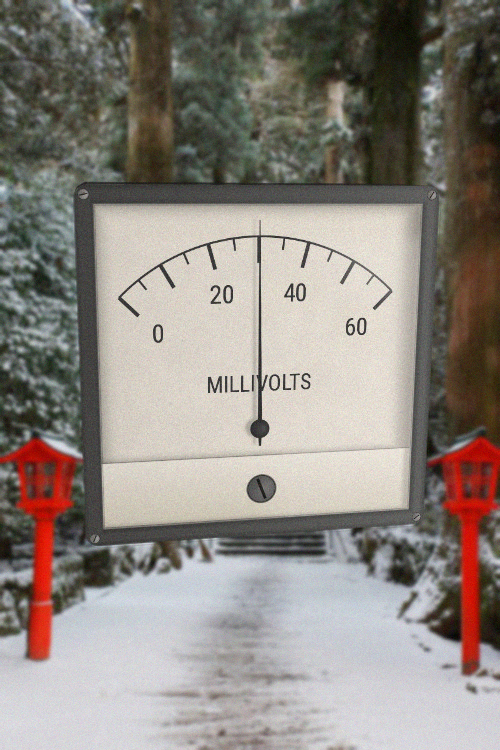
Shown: value=30 unit=mV
